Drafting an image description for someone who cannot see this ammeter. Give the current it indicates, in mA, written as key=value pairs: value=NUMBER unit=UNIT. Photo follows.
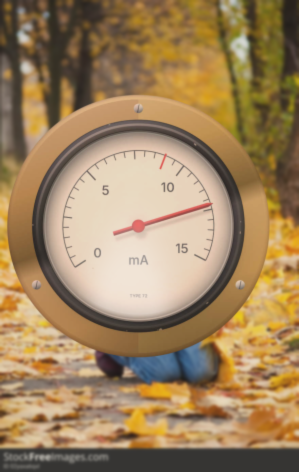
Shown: value=12.25 unit=mA
